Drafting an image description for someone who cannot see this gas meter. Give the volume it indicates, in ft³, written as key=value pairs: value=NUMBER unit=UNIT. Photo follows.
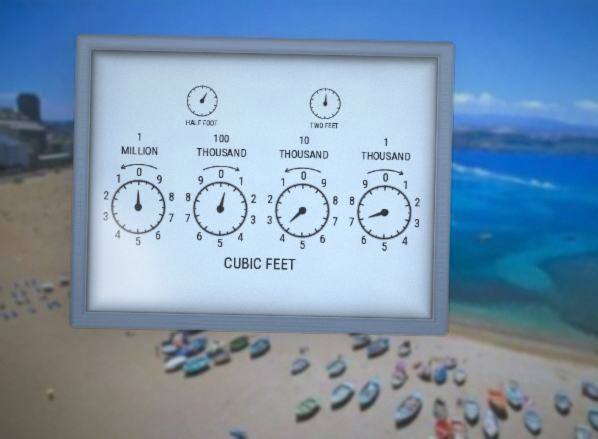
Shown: value=3700 unit=ft³
